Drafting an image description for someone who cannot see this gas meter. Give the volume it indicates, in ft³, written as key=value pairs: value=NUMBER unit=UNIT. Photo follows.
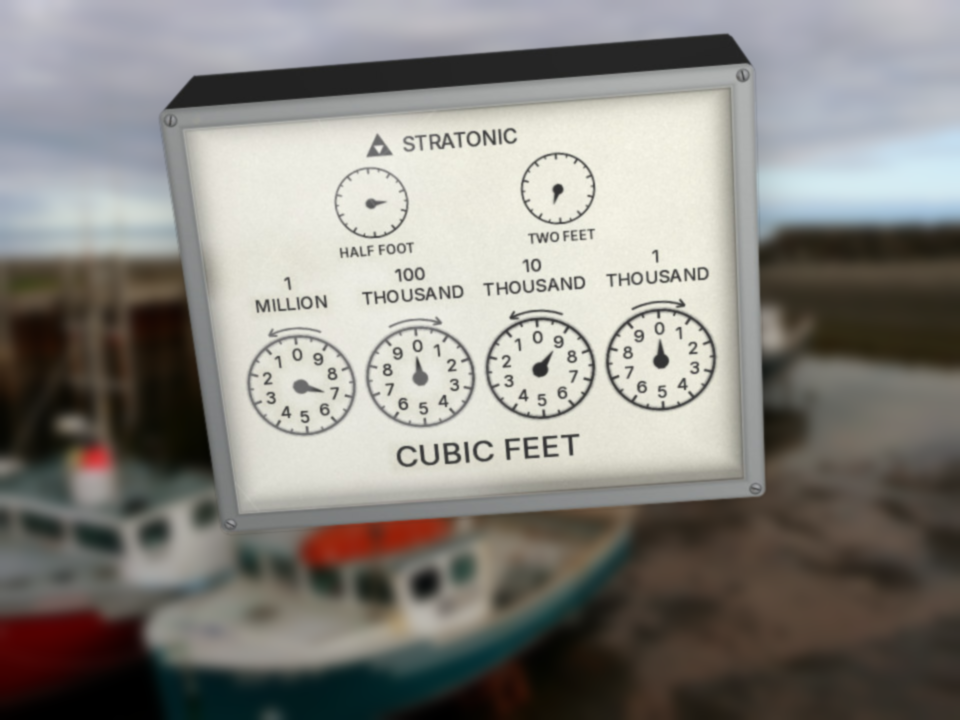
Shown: value=699000 unit=ft³
